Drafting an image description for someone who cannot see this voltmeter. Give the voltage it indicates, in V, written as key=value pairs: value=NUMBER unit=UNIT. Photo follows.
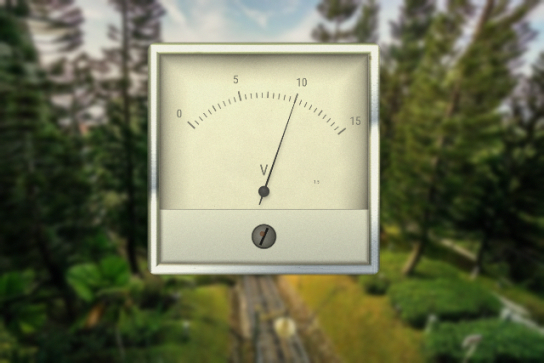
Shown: value=10 unit=V
